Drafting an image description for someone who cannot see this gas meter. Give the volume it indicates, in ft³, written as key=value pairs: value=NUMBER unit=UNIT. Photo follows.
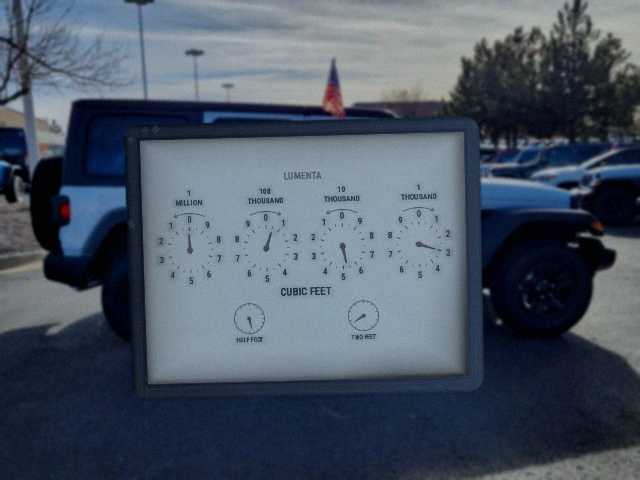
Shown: value=5300 unit=ft³
